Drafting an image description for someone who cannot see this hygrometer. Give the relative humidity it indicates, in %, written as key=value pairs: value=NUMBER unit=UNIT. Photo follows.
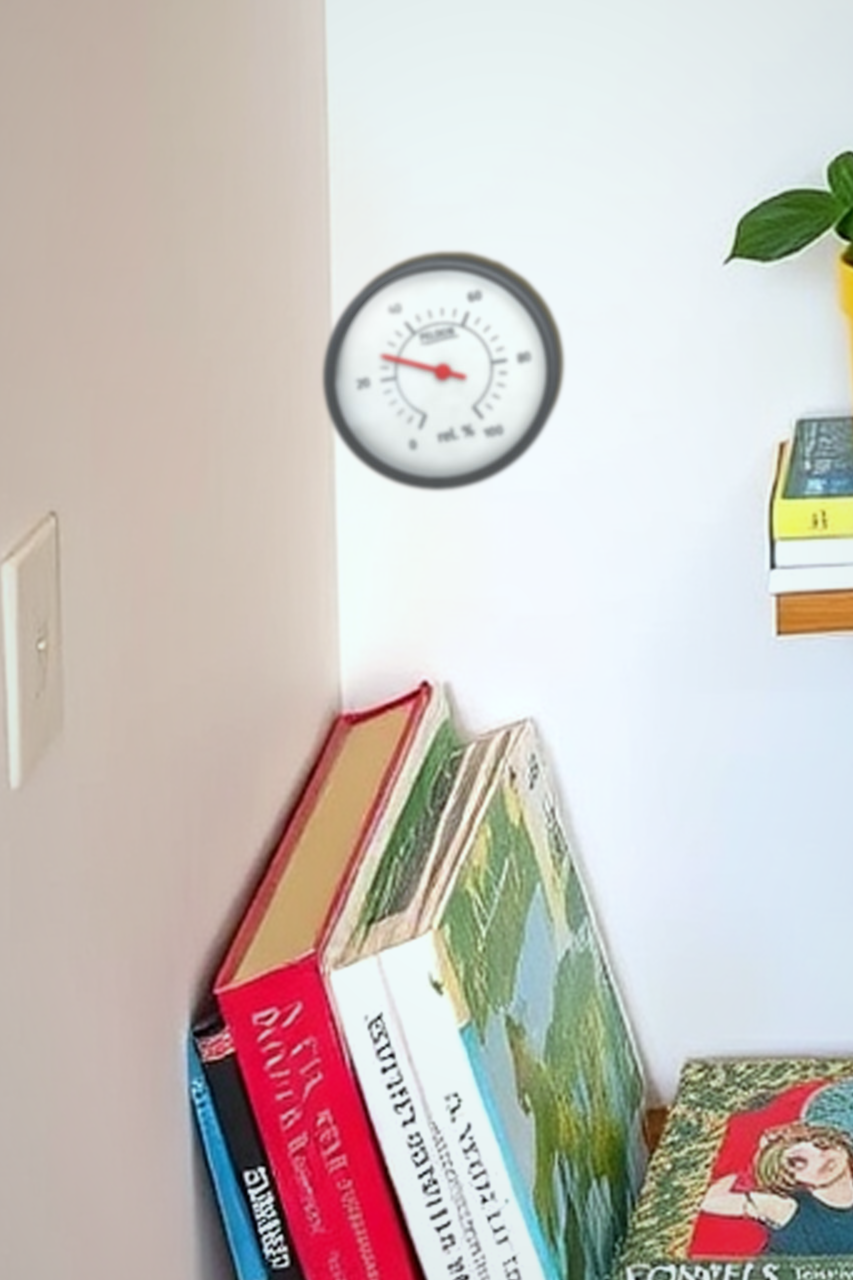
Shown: value=28 unit=%
